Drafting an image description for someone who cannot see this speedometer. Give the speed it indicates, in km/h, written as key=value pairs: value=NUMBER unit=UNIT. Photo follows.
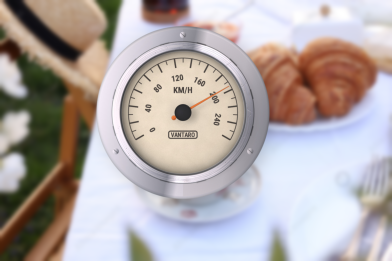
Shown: value=195 unit=km/h
